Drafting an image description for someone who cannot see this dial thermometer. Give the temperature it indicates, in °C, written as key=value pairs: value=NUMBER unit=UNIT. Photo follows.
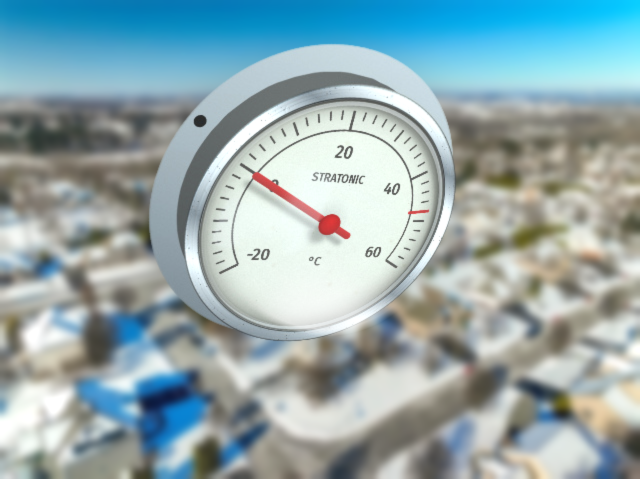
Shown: value=0 unit=°C
